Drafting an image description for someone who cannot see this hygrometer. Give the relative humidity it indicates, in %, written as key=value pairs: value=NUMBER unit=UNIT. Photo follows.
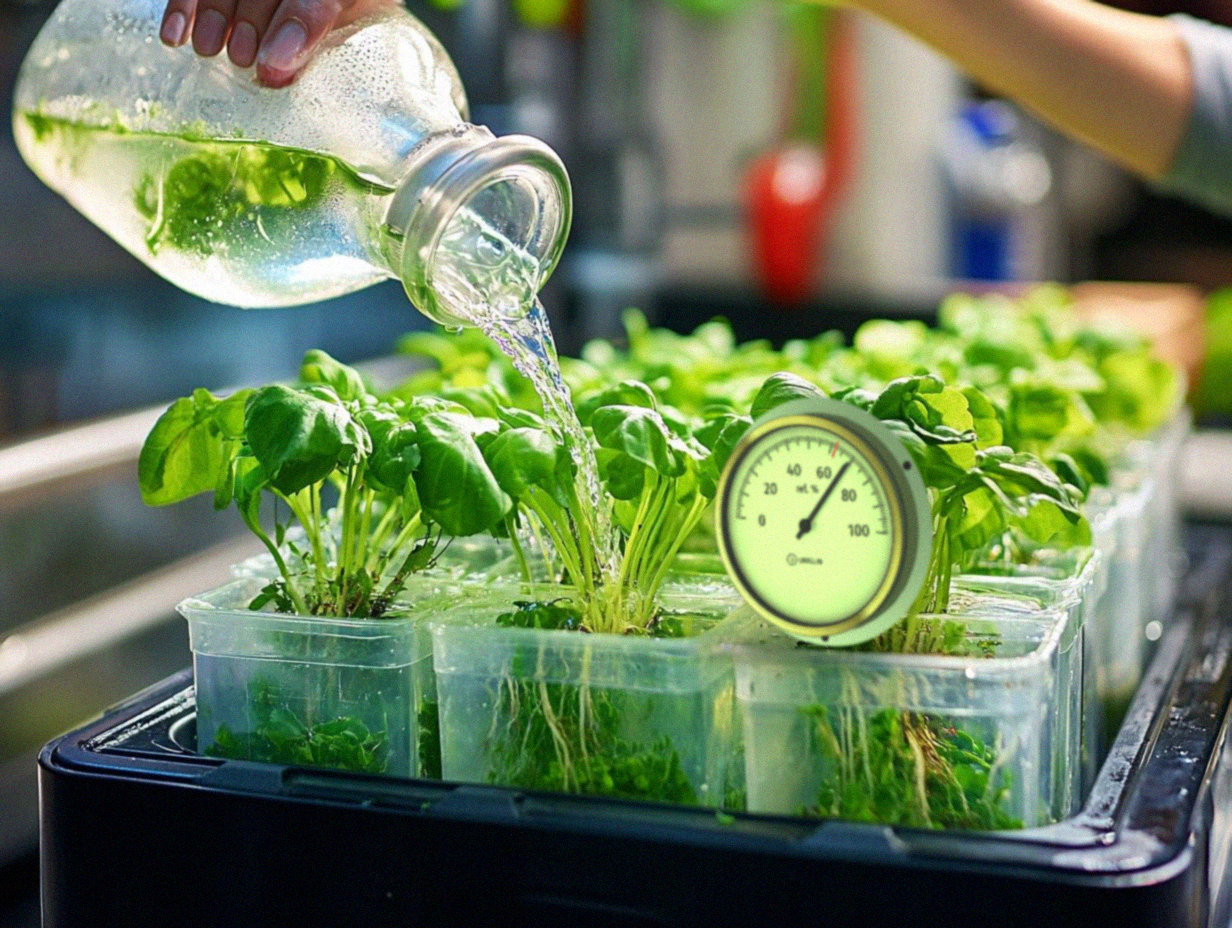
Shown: value=70 unit=%
